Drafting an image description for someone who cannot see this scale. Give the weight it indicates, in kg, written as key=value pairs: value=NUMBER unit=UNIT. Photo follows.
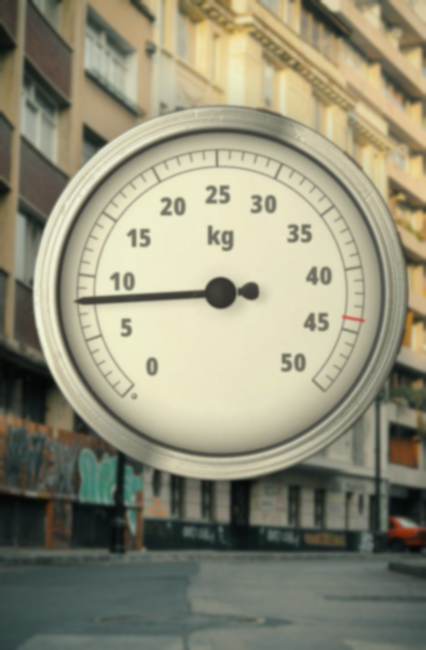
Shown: value=8 unit=kg
